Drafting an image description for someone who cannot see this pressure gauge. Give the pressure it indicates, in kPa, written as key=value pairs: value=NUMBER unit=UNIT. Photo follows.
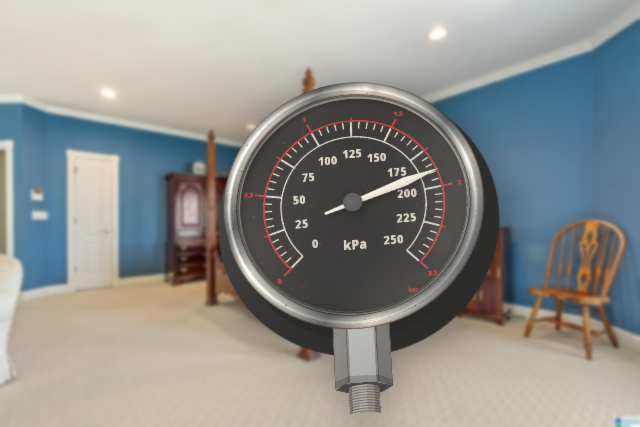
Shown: value=190 unit=kPa
